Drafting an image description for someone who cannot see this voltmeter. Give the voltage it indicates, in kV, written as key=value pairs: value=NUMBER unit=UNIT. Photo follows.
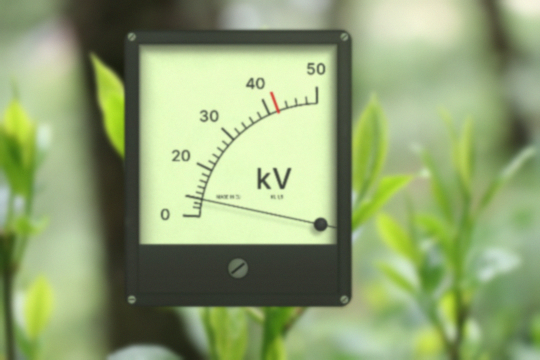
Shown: value=10 unit=kV
